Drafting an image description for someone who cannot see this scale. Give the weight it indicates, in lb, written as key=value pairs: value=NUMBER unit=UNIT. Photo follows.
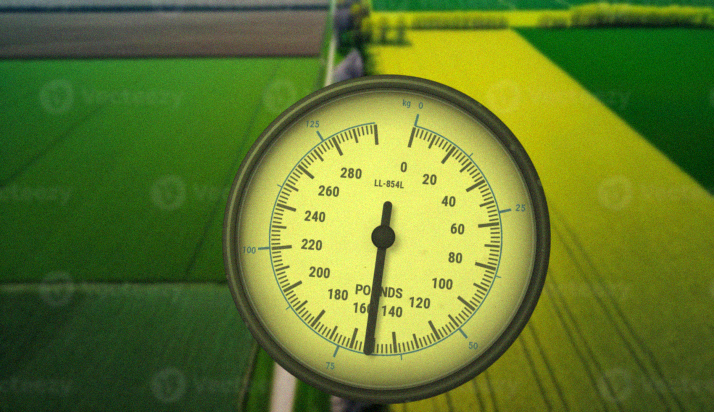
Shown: value=152 unit=lb
